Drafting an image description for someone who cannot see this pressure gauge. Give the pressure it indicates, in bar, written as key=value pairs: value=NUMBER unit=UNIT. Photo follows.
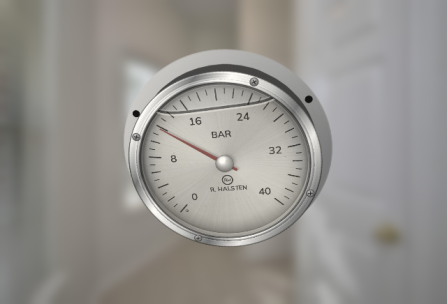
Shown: value=12 unit=bar
